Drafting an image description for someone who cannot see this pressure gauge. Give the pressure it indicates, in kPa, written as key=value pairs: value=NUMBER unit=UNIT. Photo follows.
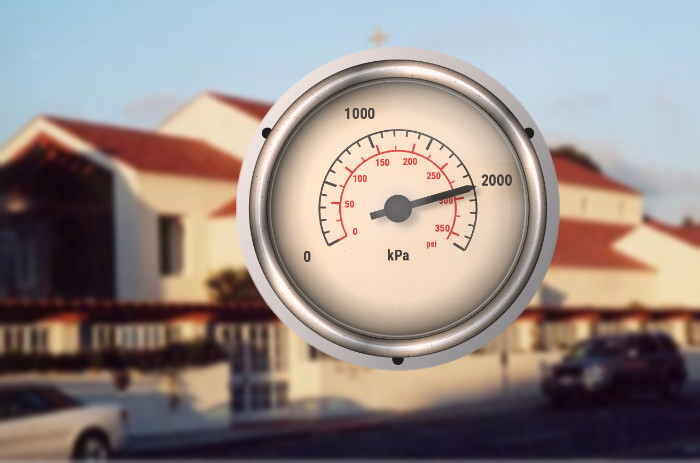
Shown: value=2000 unit=kPa
